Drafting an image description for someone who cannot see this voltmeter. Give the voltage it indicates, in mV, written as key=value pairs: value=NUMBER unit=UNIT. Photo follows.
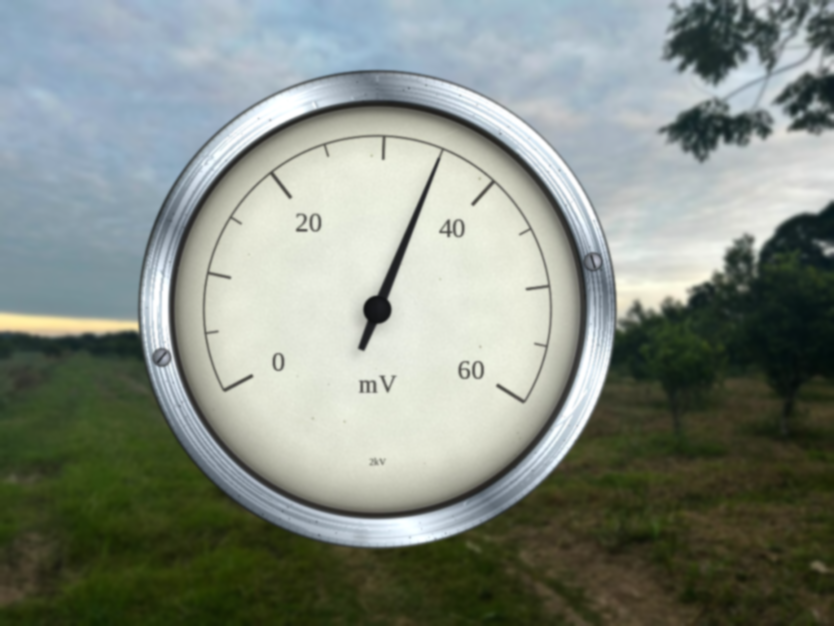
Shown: value=35 unit=mV
